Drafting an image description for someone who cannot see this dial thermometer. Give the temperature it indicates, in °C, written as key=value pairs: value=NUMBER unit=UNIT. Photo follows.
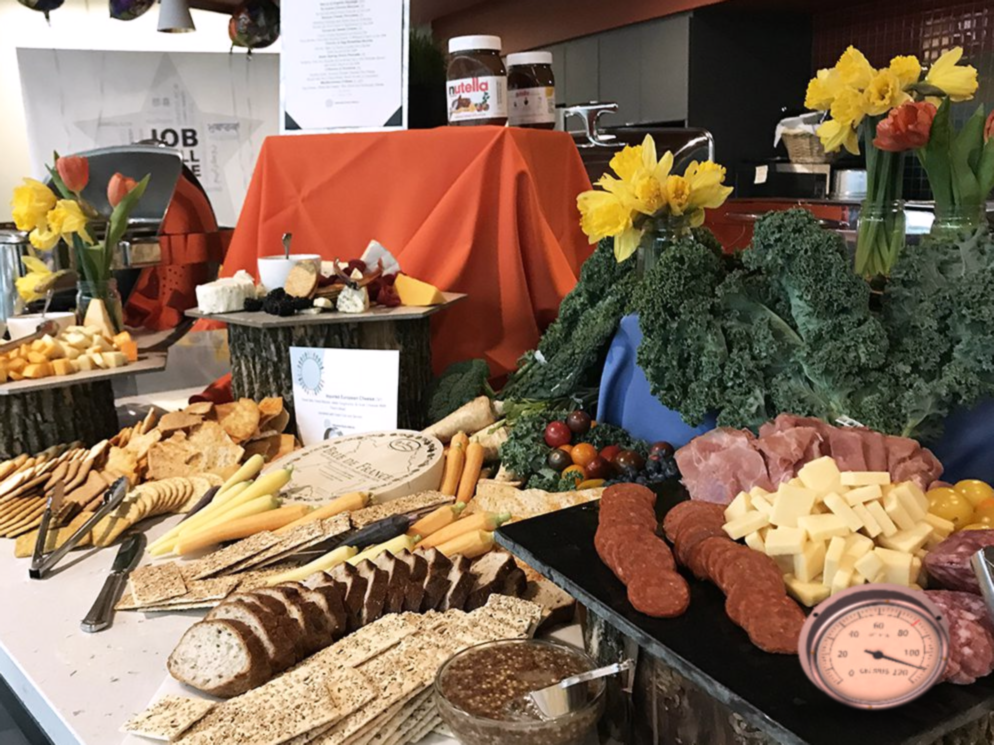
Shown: value=110 unit=°C
